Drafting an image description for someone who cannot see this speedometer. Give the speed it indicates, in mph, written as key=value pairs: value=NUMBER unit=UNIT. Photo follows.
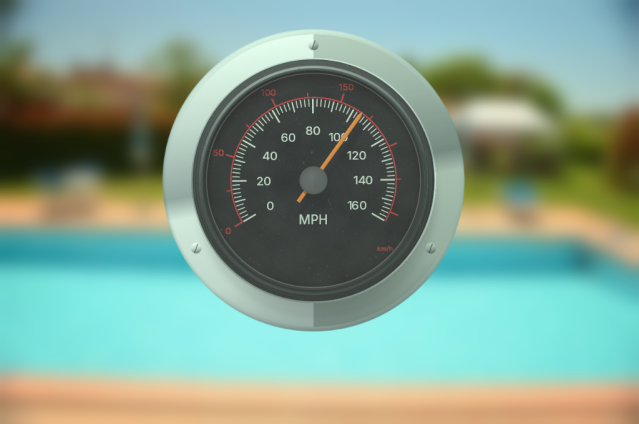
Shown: value=104 unit=mph
